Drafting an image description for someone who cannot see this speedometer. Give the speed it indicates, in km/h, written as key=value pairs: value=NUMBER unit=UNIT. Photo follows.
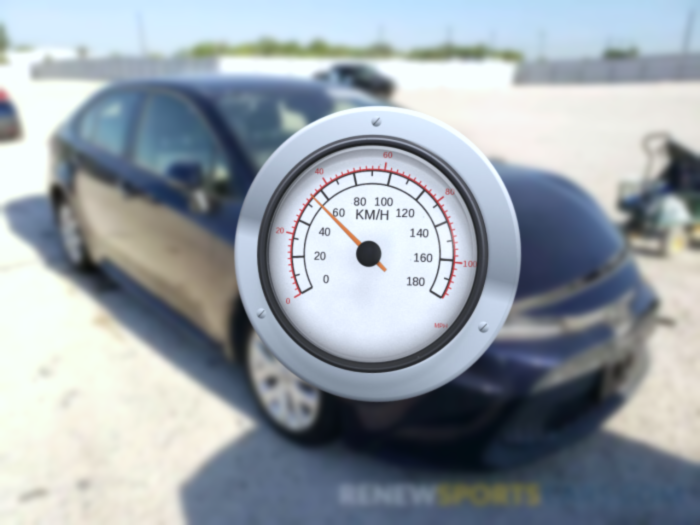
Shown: value=55 unit=km/h
